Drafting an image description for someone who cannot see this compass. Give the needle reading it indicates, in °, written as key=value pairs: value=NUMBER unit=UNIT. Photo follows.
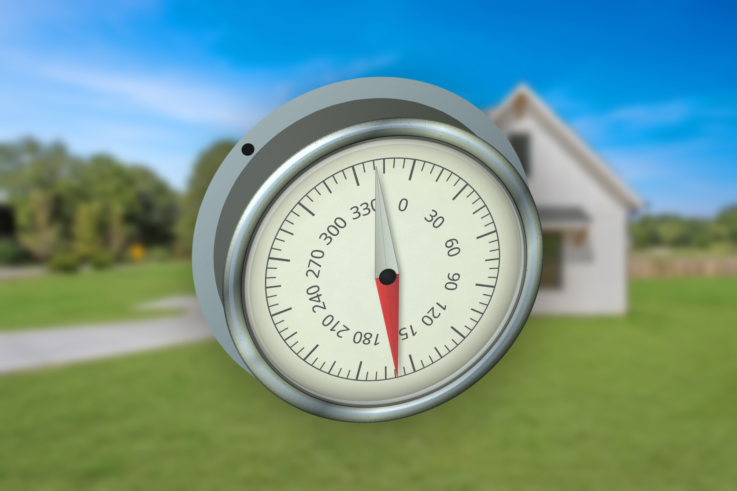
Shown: value=160 unit=°
